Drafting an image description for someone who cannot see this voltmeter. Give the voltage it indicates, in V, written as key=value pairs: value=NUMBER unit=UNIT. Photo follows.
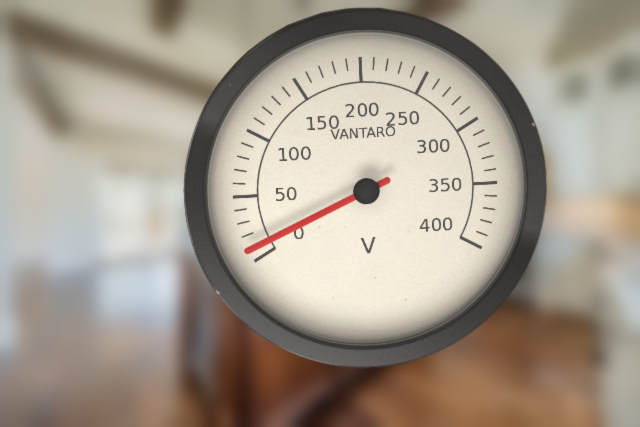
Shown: value=10 unit=V
